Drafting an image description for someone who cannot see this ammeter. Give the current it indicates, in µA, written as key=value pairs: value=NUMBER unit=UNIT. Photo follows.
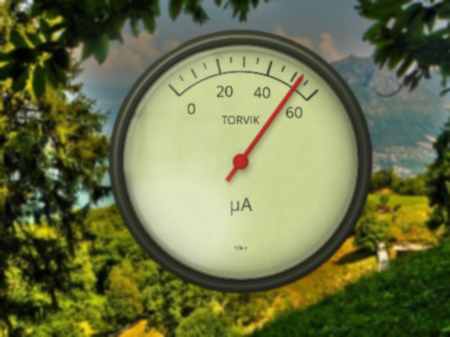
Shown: value=52.5 unit=µA
